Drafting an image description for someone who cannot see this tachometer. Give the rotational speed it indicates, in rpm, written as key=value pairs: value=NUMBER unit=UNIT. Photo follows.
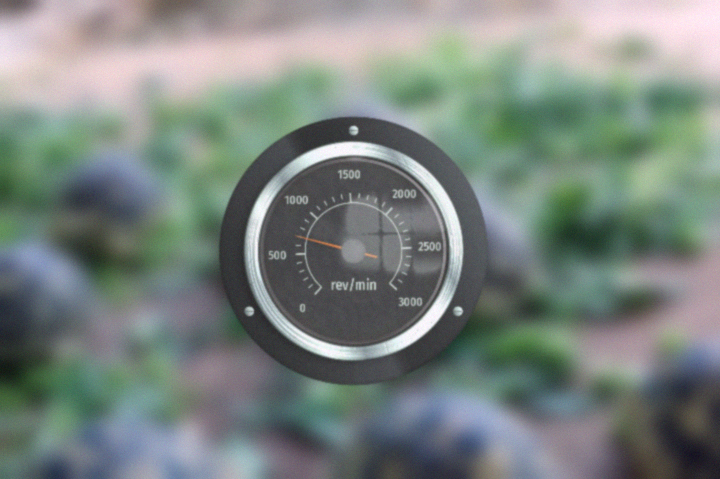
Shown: value=700 unit=rpm
